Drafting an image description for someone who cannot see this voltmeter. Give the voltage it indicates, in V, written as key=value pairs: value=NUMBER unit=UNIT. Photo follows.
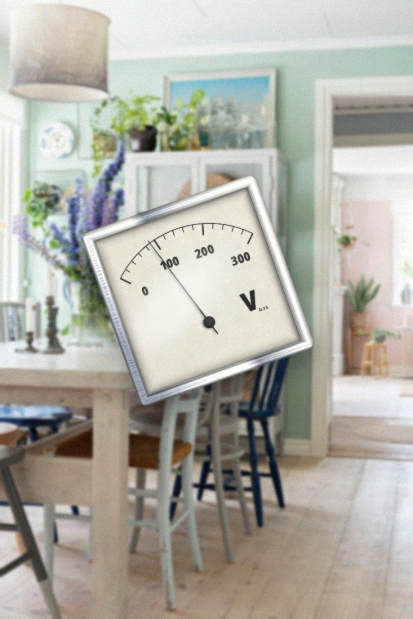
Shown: value=90 unit=V
